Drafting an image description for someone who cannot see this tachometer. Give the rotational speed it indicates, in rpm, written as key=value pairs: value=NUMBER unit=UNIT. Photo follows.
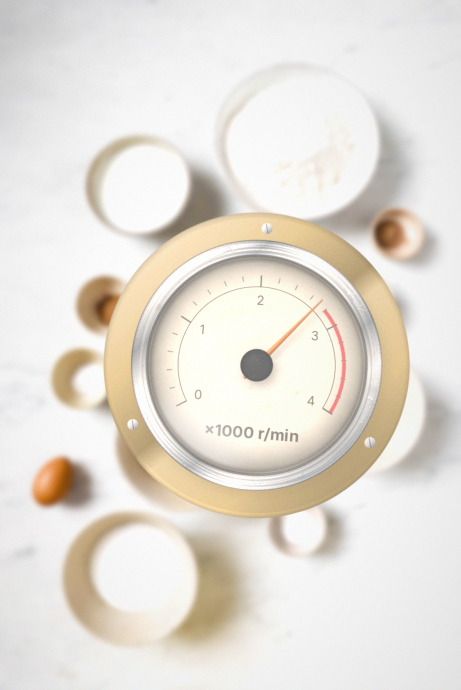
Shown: value=2700 unit=rpm
